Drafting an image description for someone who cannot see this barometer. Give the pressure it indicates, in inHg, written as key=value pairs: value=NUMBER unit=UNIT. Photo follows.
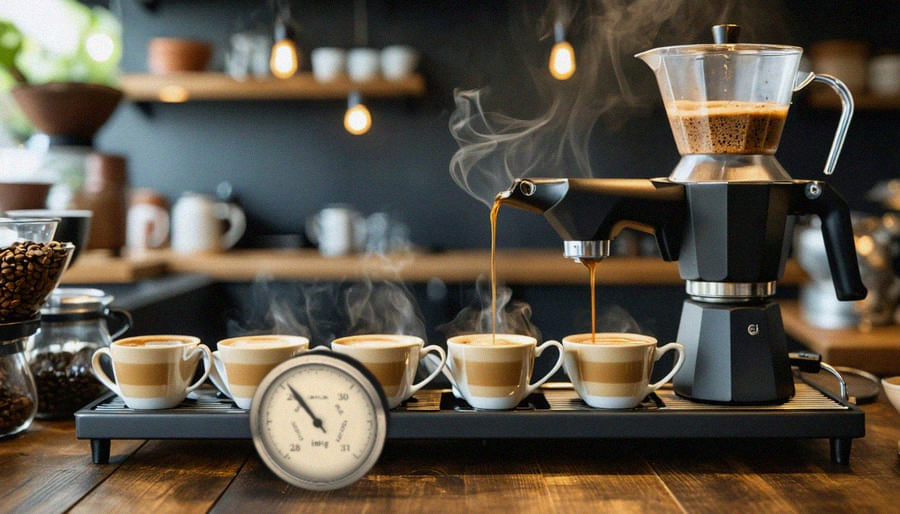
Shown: value=29.1 unit=inHg
